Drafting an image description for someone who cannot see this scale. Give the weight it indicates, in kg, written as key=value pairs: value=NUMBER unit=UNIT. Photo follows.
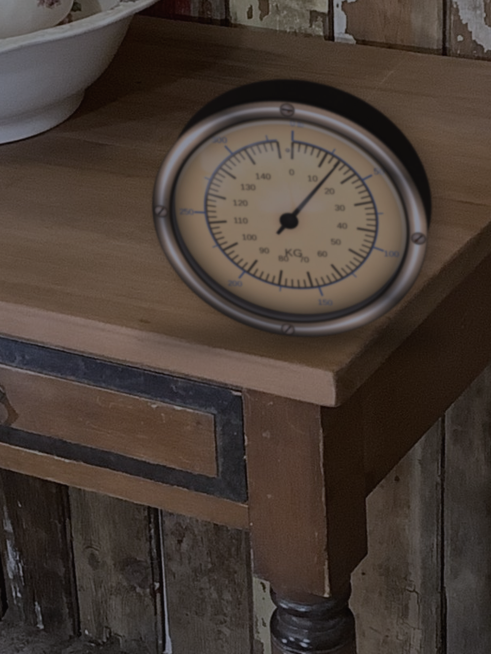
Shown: value=14 unit=kg
